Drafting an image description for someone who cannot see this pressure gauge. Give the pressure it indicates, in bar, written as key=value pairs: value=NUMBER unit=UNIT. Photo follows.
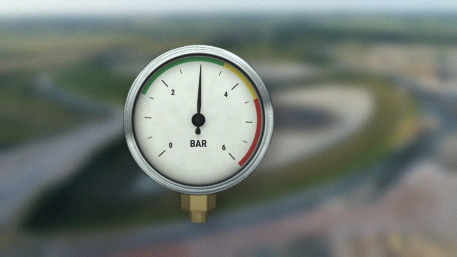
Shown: value=3 unit=bar
